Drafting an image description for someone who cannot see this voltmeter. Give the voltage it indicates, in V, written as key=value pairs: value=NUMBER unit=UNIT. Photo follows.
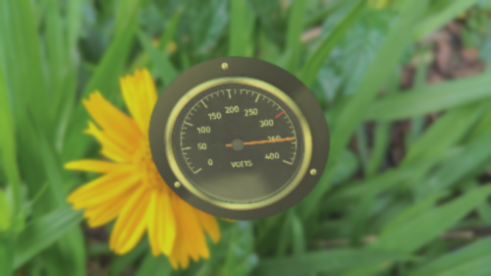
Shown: value=350 unit=V
